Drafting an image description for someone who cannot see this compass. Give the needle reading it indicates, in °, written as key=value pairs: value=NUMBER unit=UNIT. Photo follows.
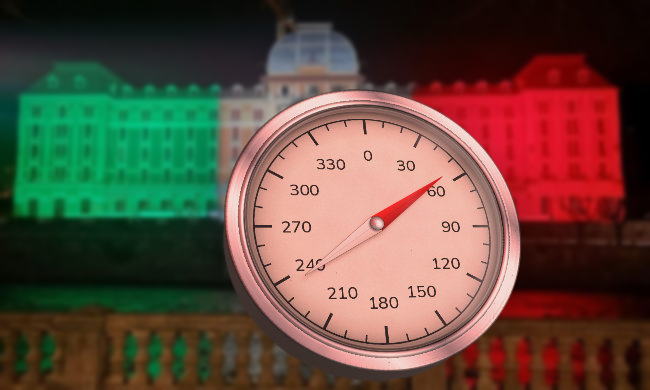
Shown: value=55 unit=°
